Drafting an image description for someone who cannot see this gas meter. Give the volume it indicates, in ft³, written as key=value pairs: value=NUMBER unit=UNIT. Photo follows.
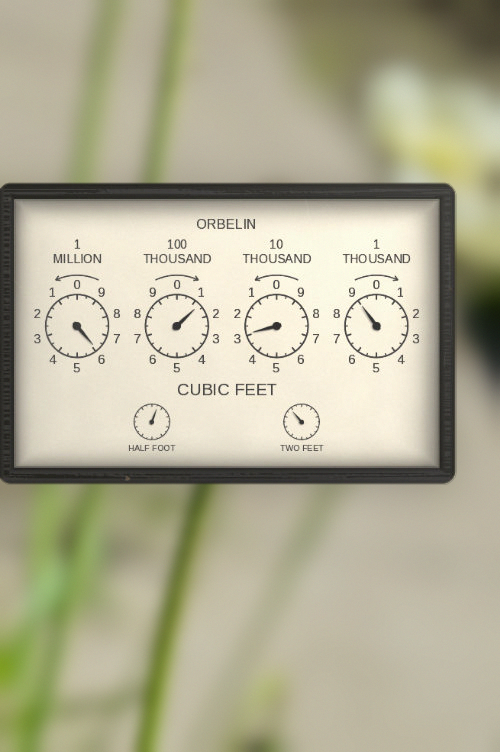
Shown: value=612900 unit=ft³
